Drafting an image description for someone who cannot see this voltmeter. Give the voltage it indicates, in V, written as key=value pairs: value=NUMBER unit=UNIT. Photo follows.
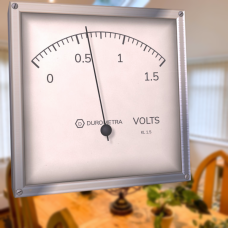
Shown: value=0.6 unit=V
